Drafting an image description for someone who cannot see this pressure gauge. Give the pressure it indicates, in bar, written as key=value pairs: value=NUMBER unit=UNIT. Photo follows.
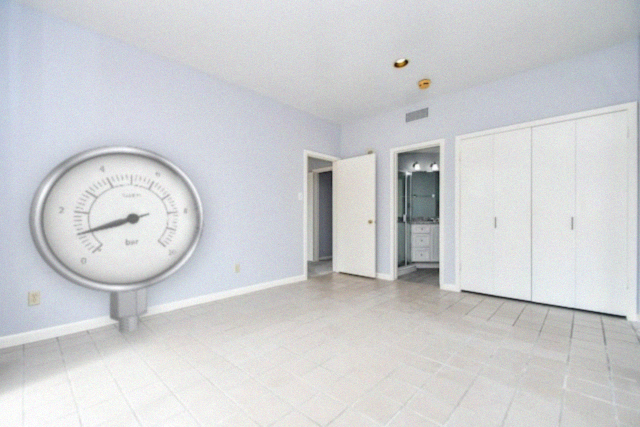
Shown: value=1 unit=bar
